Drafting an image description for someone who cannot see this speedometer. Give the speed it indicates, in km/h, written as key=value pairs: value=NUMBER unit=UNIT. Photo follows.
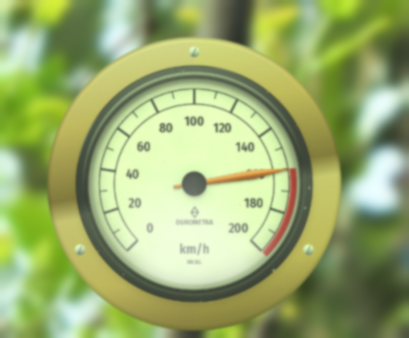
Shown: value=160 unit=km/h
